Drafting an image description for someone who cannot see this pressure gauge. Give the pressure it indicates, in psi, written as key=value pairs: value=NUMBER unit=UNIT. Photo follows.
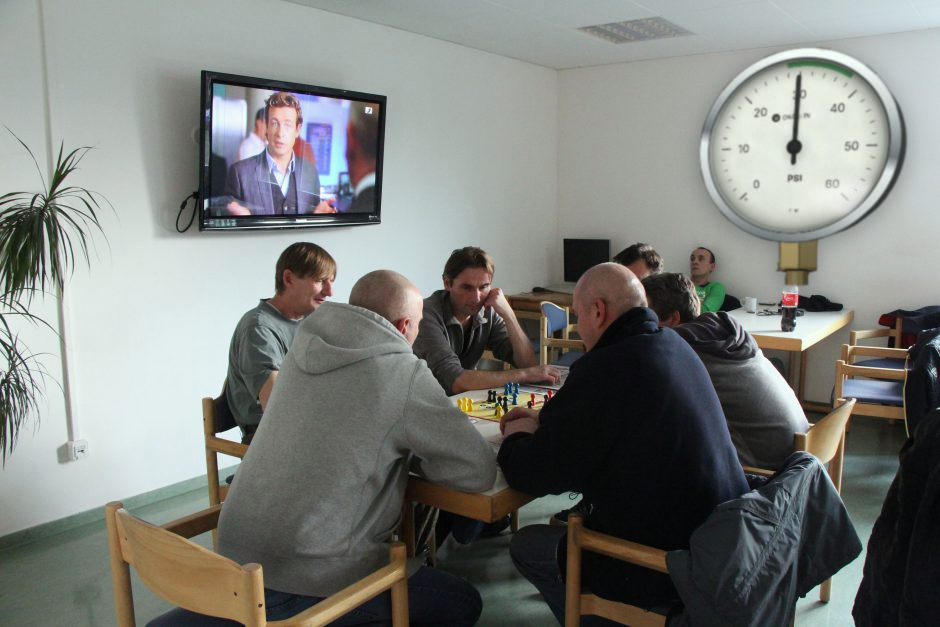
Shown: value=30 unit=psi
